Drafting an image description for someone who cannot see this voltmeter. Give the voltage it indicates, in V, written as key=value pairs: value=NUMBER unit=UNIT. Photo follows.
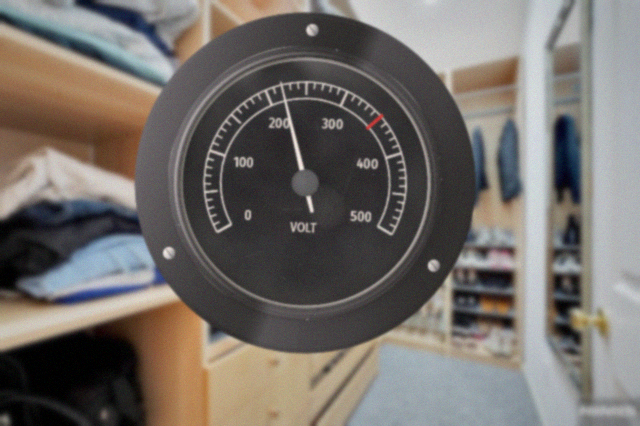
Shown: value=220 unit=V
